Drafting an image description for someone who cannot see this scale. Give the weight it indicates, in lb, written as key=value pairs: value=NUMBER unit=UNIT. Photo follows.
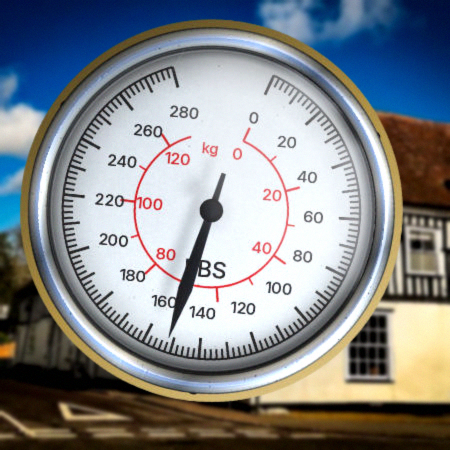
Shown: value=152 unit=lb
